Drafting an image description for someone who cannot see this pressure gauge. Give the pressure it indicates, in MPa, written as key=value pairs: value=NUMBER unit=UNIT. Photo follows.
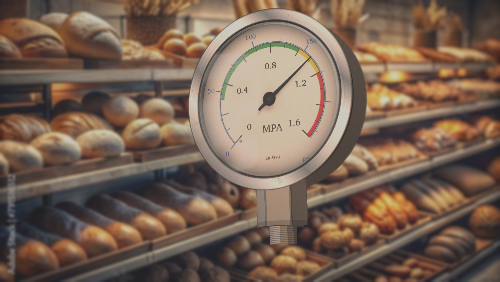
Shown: value=1.1 unit=MPa
